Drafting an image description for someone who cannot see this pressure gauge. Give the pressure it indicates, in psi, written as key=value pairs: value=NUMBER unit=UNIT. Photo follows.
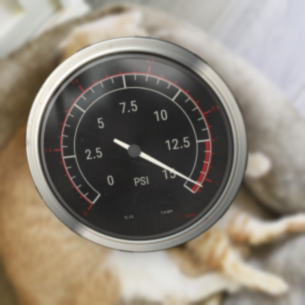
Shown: value=14.5 unit=psi
